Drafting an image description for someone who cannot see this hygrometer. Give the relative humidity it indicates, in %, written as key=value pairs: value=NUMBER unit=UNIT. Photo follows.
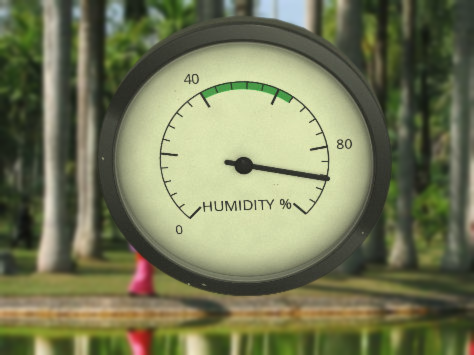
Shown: value=88 unit=%
